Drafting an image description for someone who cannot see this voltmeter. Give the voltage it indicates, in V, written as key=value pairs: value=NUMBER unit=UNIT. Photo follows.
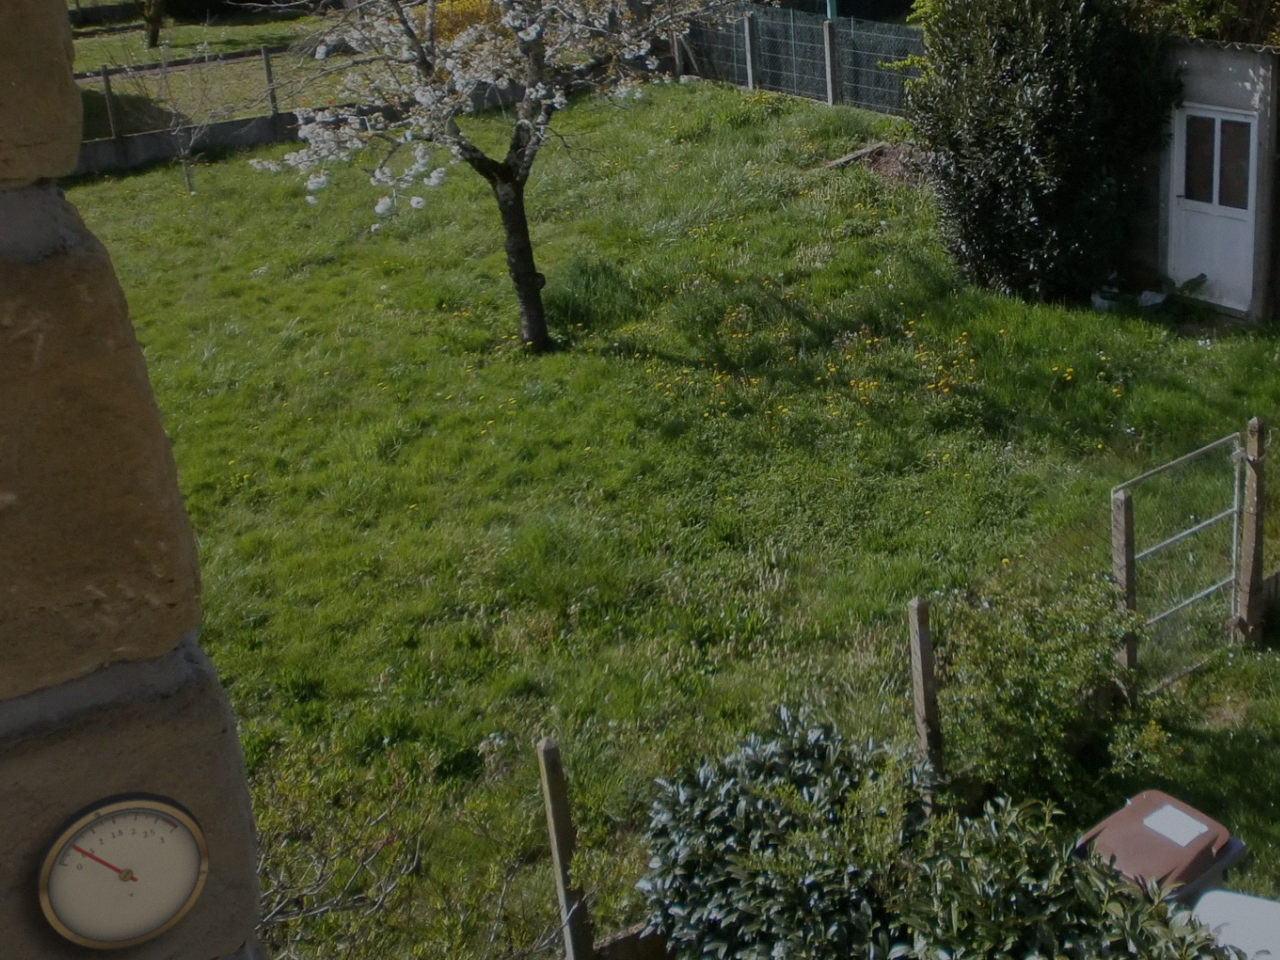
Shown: value=0.5 unit=V
